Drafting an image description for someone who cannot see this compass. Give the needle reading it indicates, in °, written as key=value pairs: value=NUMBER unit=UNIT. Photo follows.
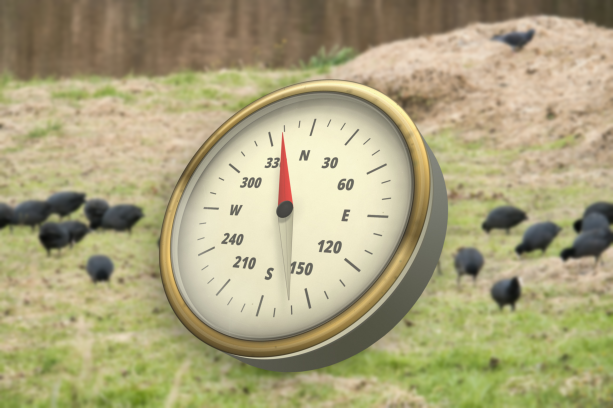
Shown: value=340 unit=°
